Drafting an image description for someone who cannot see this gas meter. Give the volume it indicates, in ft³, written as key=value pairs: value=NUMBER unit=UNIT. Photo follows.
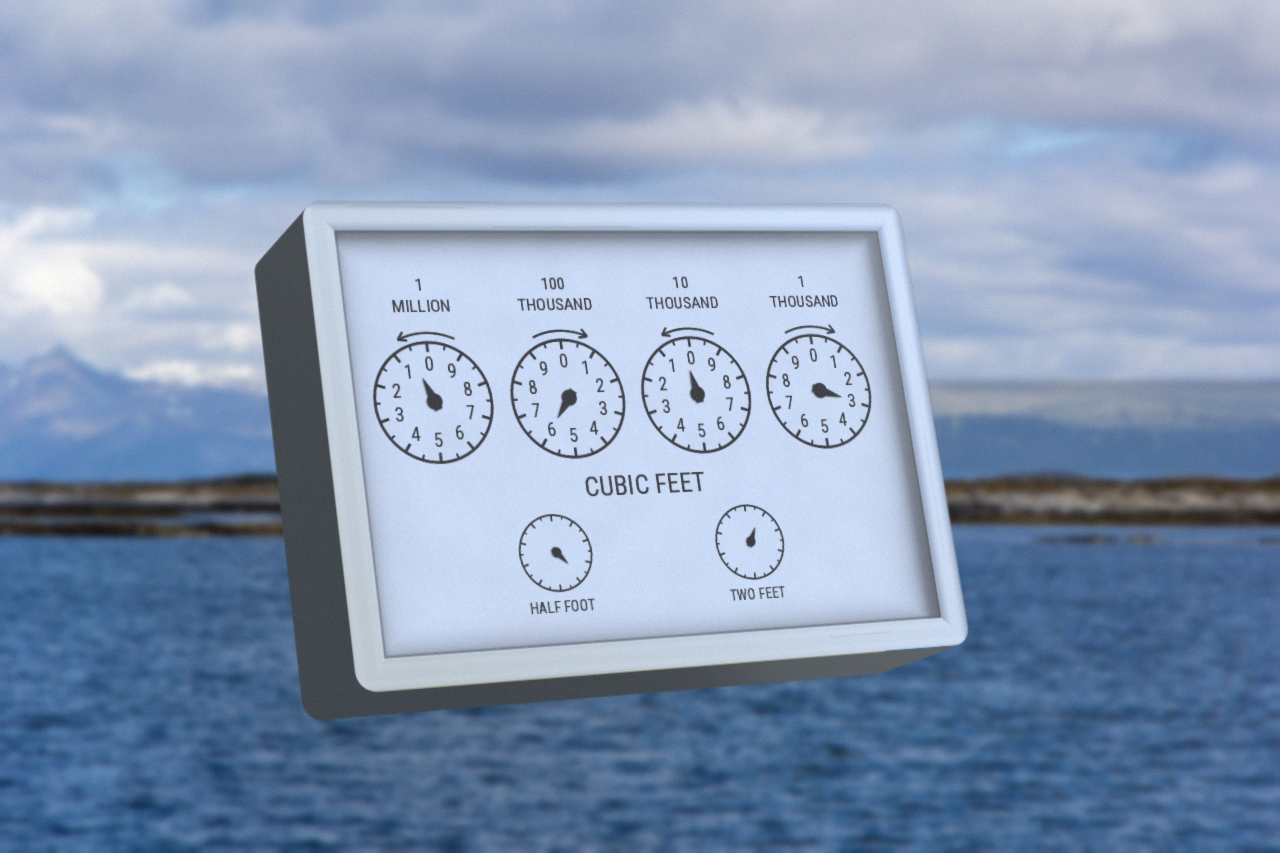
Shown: value=60300 unit=ft³
